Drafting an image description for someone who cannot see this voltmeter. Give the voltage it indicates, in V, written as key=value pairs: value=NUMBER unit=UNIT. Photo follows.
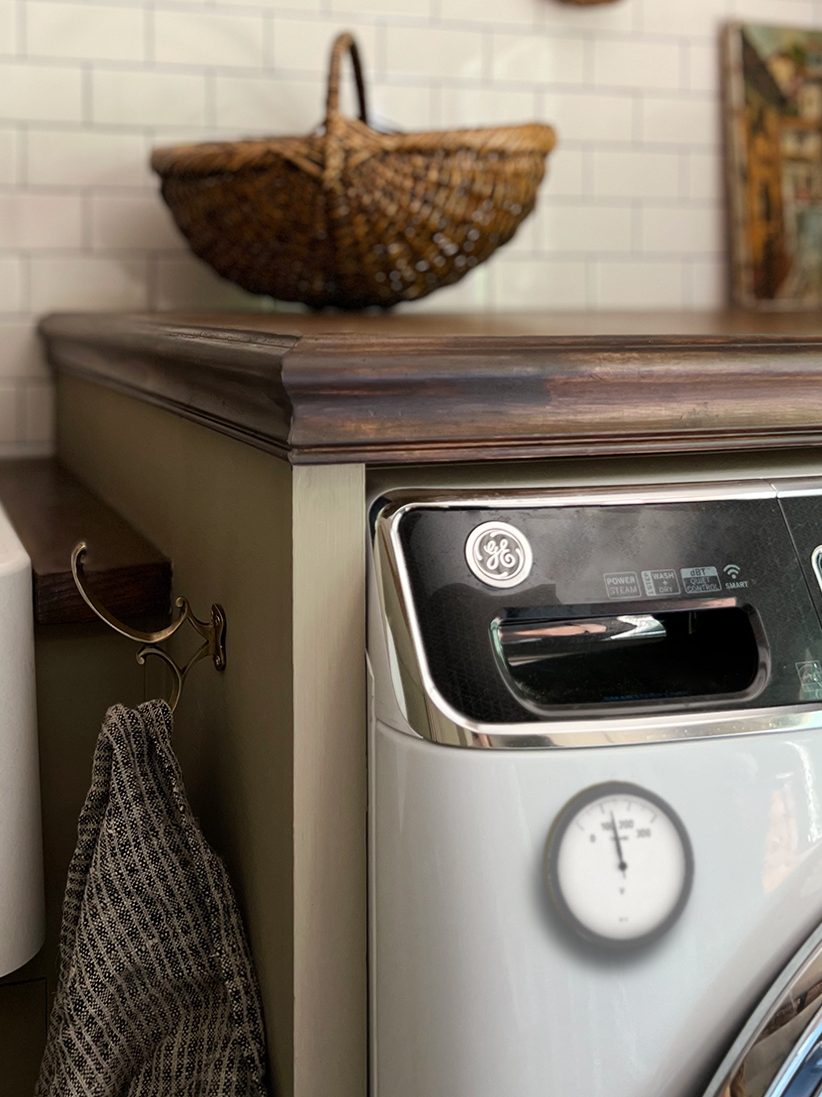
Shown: value=125 unit=V
